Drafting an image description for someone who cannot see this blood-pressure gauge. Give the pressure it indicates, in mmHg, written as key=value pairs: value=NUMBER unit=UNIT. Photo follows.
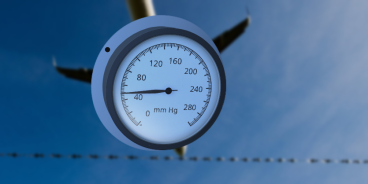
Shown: value=50 unit=mmHg
